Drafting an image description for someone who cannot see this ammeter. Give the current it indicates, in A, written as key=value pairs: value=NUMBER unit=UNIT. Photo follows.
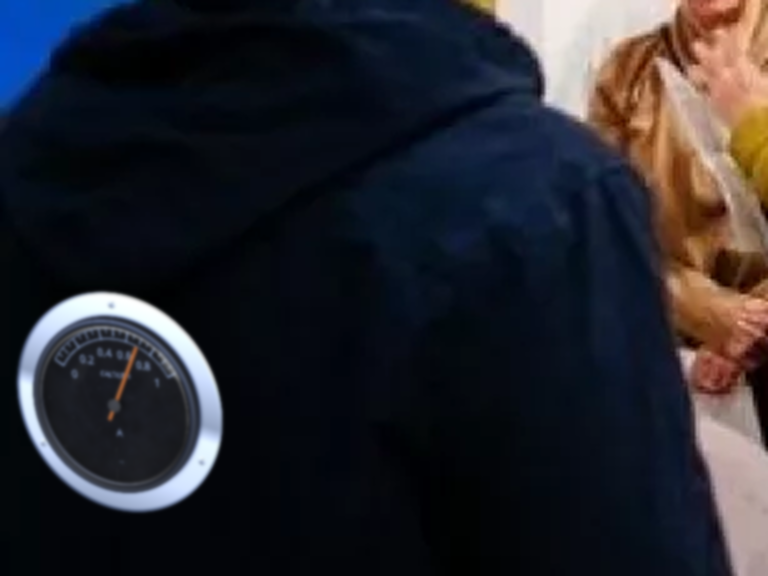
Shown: value=0.7 unit=A
